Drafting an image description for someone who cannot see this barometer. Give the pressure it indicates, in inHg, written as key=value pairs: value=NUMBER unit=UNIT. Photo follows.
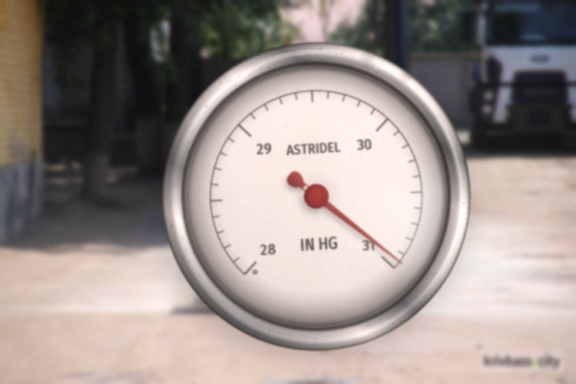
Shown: value=30.95 unit=inHg
